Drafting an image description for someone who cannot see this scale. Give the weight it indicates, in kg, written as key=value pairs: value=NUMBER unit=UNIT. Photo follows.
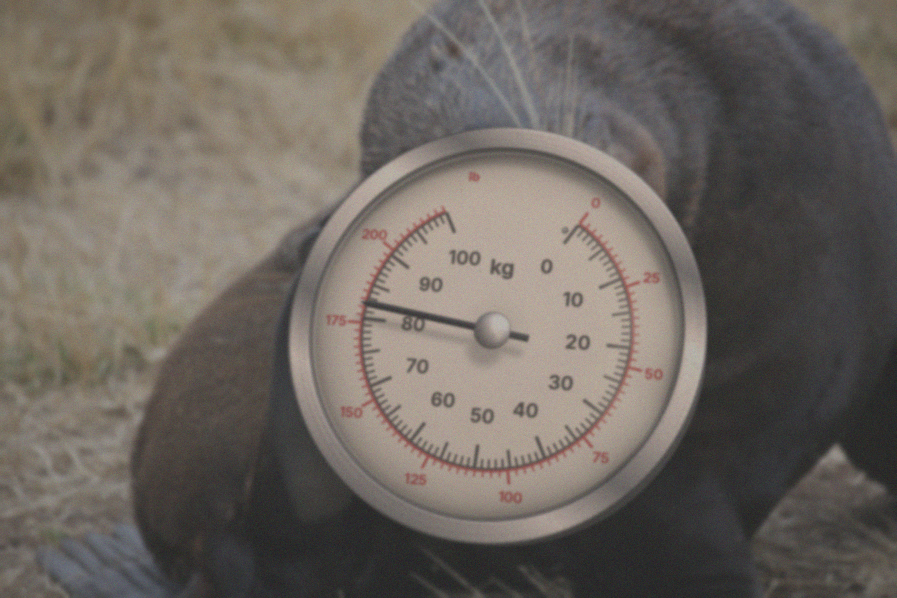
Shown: value=82 unit=kg
